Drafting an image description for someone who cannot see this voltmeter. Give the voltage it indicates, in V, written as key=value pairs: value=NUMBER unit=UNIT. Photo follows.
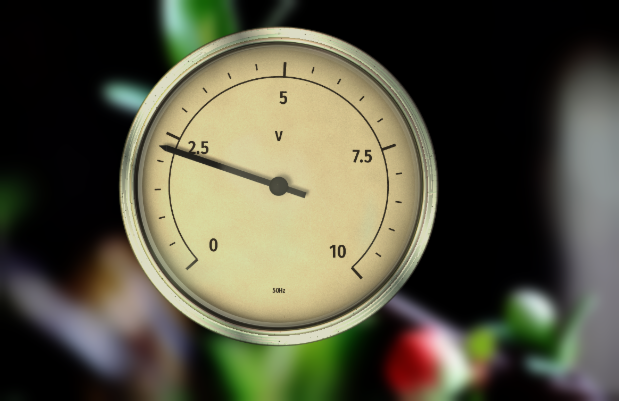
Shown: value=2.25 unit=V
